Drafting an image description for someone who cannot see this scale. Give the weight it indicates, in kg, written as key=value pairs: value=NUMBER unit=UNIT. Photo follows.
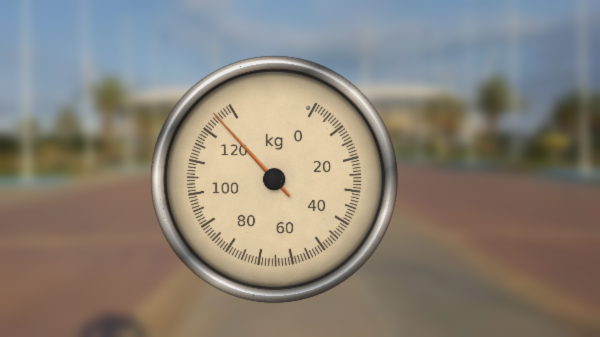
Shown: value=125 unit=kg
